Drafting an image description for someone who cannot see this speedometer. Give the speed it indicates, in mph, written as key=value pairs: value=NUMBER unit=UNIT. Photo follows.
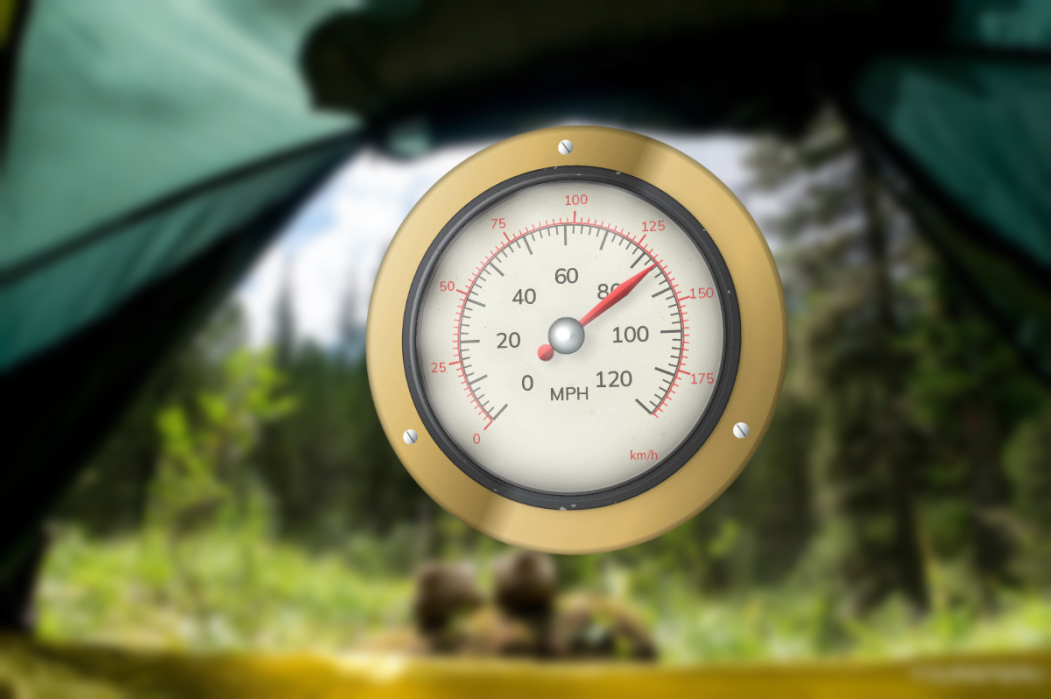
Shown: value=84 unit=mph
